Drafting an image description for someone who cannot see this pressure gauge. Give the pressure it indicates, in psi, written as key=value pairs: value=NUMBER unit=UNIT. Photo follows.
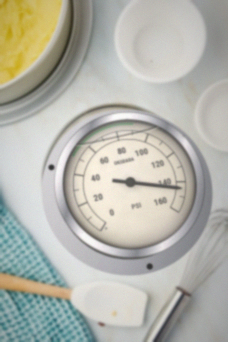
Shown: value=145 unit=psi
